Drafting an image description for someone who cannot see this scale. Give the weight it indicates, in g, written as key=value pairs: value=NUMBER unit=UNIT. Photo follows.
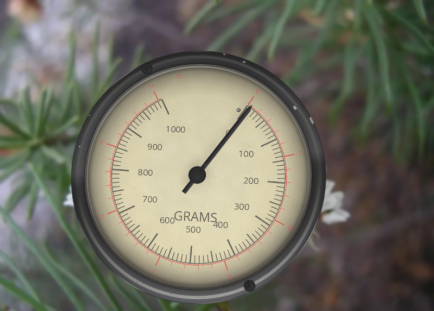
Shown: value=10 unit=g
